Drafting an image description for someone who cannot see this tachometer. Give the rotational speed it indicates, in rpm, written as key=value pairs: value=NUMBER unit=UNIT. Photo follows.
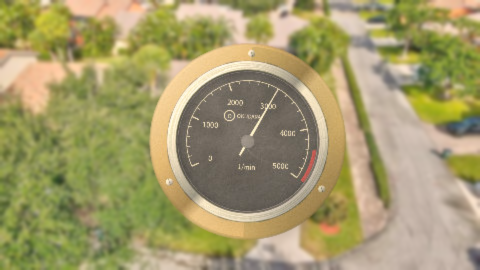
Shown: value=3000 unit=rpm
